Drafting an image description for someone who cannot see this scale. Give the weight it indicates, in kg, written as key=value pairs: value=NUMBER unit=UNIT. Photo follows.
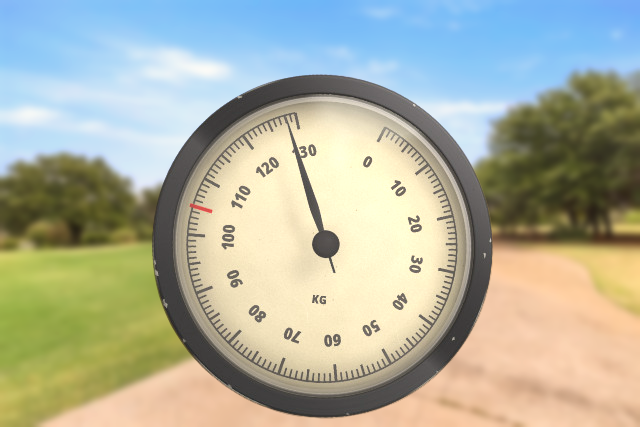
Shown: value=128 unit=kg
